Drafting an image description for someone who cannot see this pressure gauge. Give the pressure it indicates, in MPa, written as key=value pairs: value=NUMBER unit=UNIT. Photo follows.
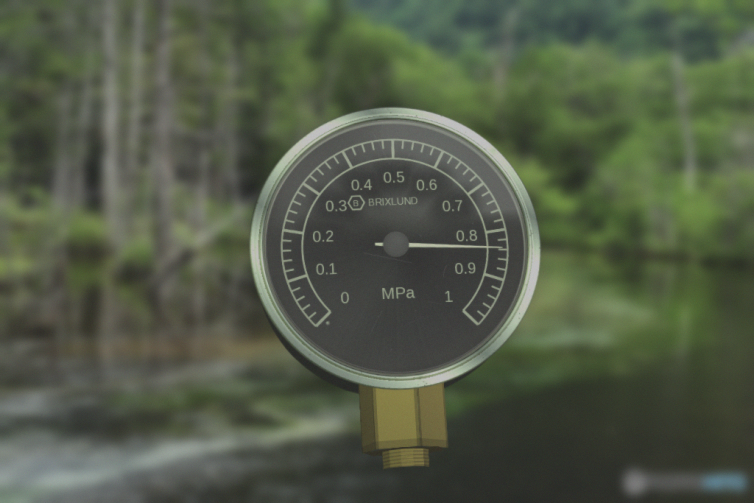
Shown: value=0.84 unit=MPa
